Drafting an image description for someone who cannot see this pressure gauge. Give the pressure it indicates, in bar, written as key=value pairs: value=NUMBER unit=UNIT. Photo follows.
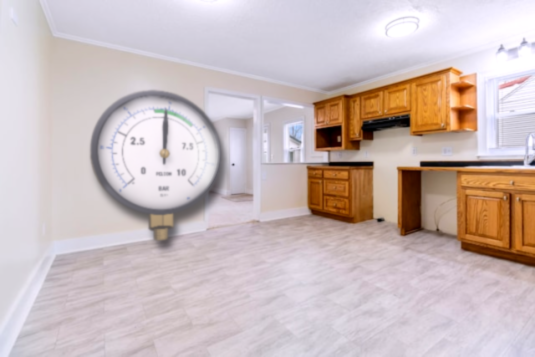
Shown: value=5 unit=bar
